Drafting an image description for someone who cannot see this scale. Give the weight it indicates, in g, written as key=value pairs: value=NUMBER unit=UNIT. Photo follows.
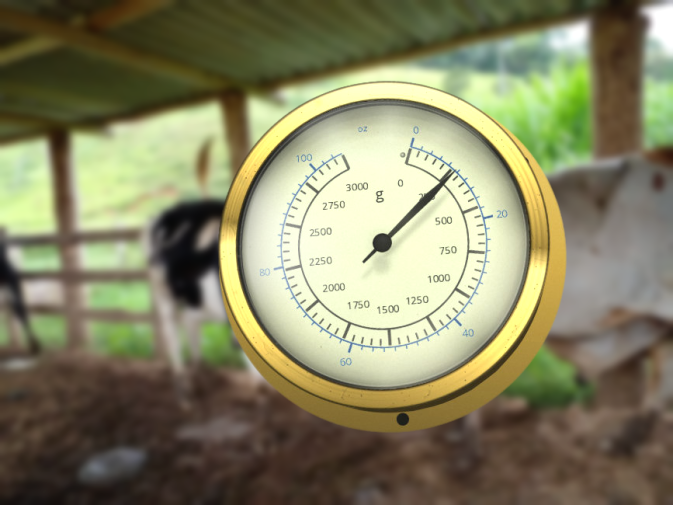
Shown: value=275 unit=g
